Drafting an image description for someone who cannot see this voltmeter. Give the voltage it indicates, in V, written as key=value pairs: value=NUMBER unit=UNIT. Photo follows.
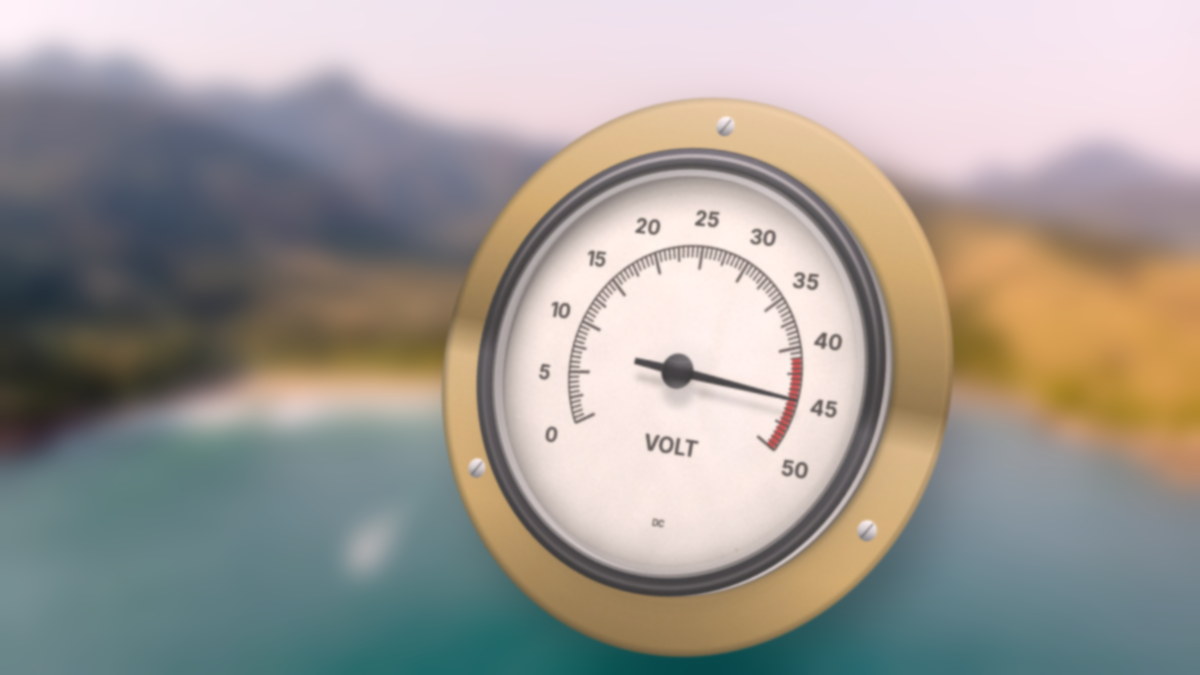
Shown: value=45 unit=V
